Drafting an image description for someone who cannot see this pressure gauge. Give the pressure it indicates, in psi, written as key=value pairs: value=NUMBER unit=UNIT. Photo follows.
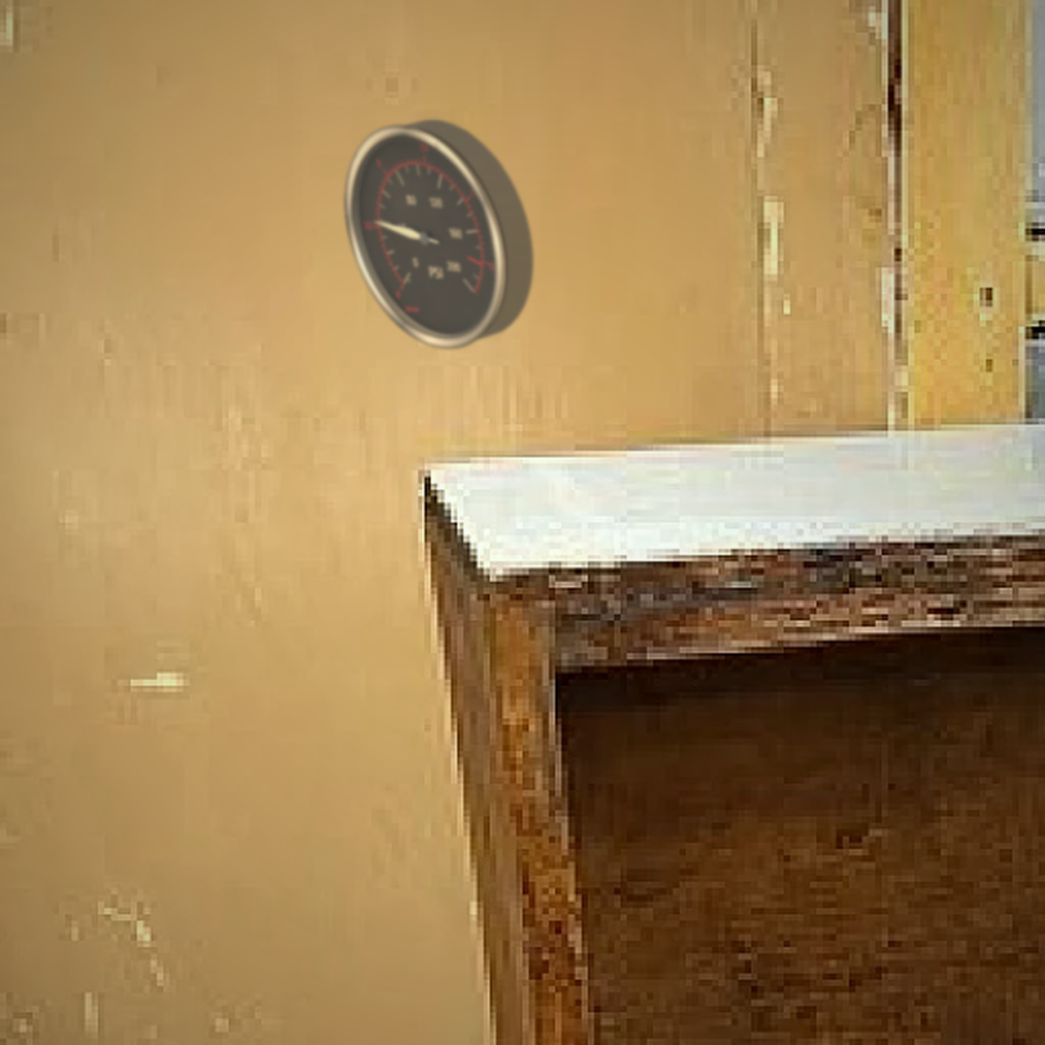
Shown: value=40 unit=psi
